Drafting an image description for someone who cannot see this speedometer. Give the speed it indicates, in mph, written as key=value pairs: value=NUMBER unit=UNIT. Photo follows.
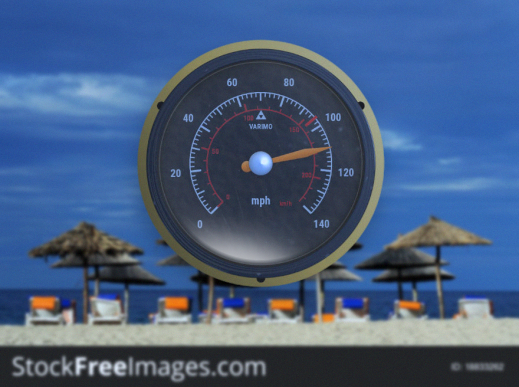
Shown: value=110 unit=mph
